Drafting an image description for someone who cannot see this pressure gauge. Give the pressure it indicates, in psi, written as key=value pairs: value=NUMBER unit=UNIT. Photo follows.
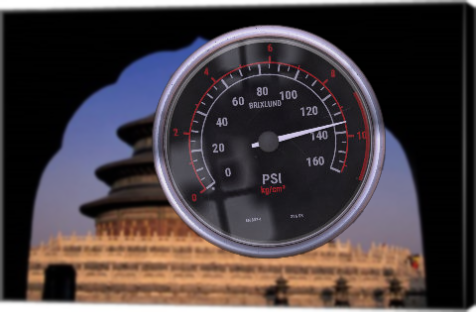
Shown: value=135 unit=psi
